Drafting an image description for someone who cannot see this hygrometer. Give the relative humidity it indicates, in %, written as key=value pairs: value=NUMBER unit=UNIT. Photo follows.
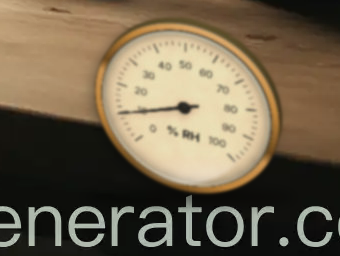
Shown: value=10 unit=%
